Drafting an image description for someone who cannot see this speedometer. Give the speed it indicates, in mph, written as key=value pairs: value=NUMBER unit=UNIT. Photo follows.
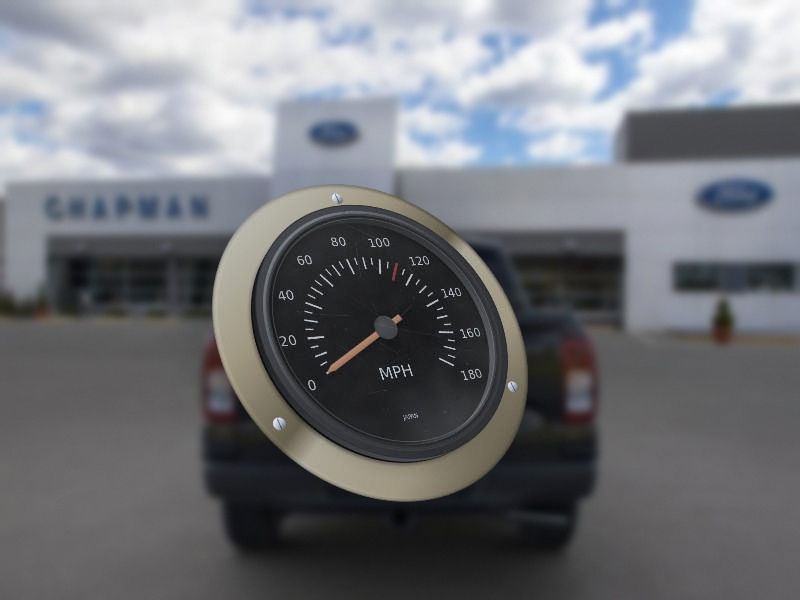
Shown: value=0 unit=mph
